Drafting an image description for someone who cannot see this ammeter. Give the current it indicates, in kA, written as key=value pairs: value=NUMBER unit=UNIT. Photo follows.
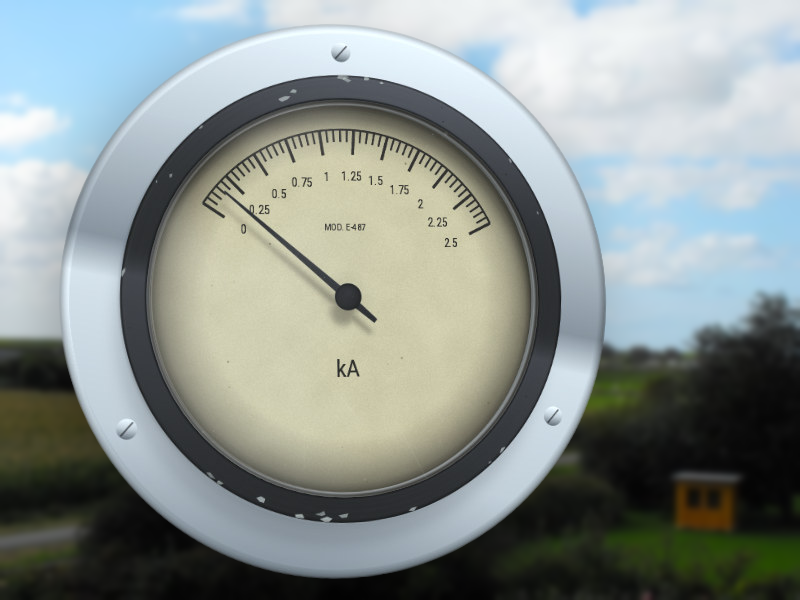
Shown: value=0.15 unit=kA
